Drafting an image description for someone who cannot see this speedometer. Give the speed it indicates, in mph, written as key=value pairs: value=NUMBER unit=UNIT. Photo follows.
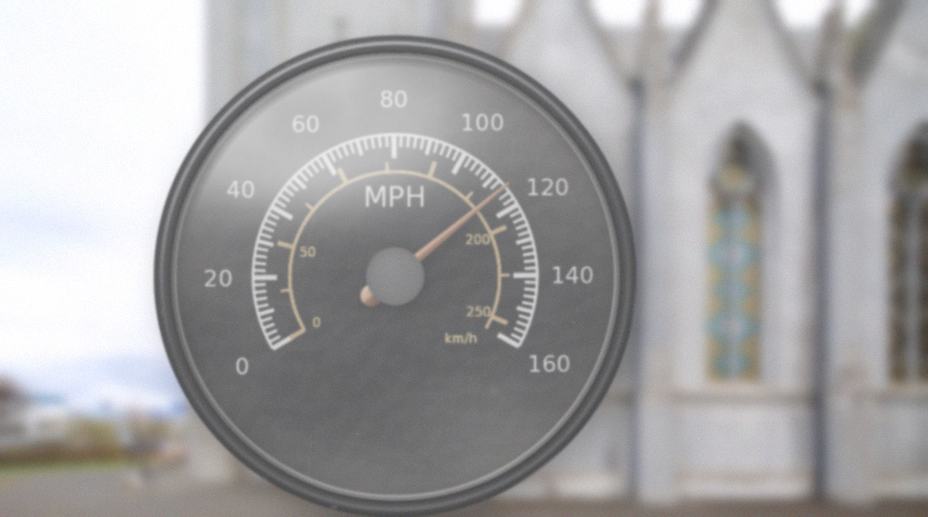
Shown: value=114 unit=mph
